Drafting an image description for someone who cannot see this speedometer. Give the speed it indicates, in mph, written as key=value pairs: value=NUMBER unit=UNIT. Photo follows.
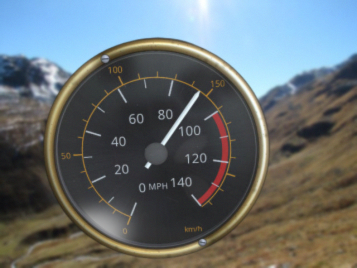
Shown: value=90 unit=mph
